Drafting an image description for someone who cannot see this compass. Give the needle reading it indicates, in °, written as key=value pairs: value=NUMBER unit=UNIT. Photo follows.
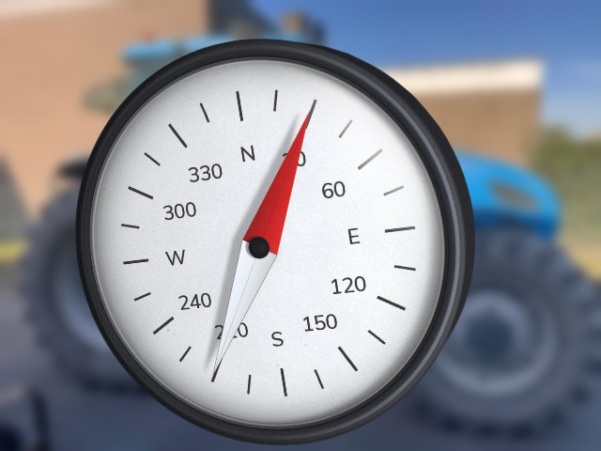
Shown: value=30 unit=°
